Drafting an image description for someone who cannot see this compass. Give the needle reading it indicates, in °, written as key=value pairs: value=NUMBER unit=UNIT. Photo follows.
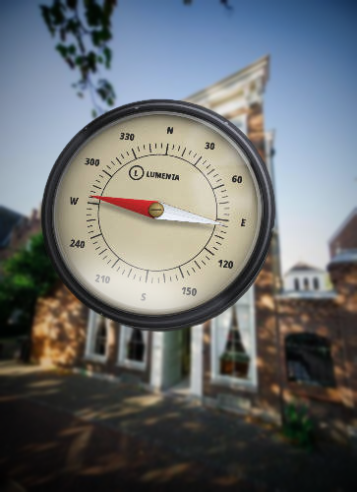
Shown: value=275 unit=°
